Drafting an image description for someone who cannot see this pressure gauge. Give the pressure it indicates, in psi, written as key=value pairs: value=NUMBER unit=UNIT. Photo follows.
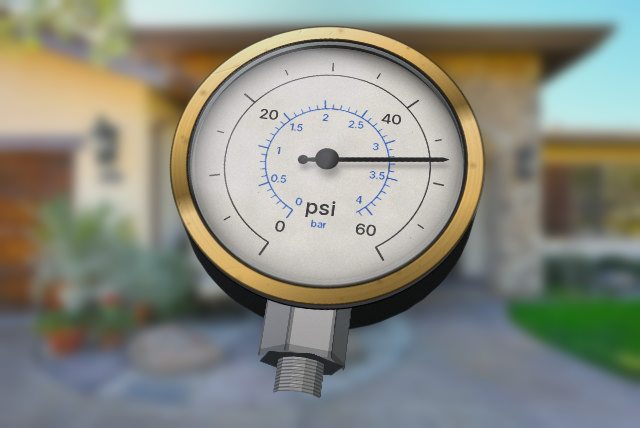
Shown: value=47.5 unit=psi
